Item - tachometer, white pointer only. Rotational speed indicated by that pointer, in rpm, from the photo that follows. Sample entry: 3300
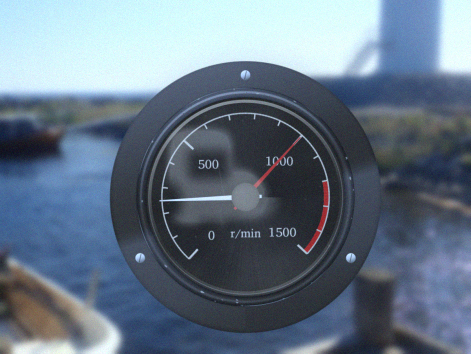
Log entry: 250
